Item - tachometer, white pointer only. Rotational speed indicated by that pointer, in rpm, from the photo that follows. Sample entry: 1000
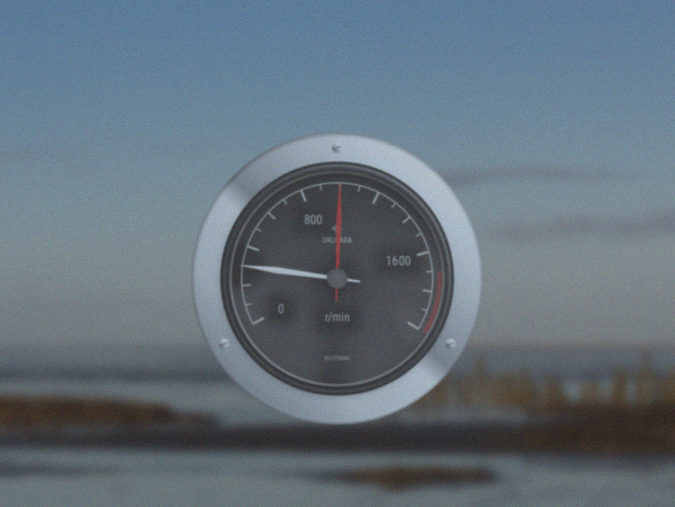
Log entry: 300
